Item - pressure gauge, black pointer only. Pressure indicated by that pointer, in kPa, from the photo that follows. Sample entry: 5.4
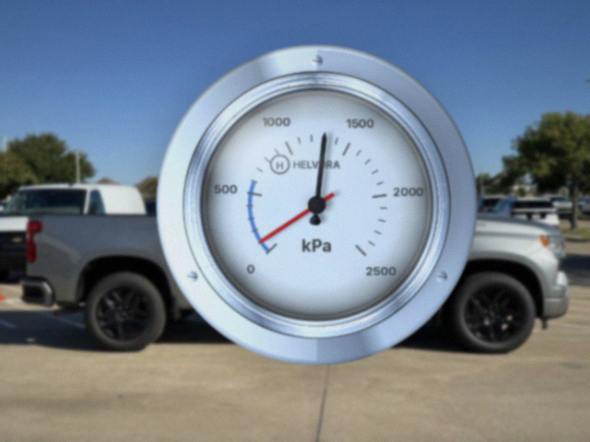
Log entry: 1300
